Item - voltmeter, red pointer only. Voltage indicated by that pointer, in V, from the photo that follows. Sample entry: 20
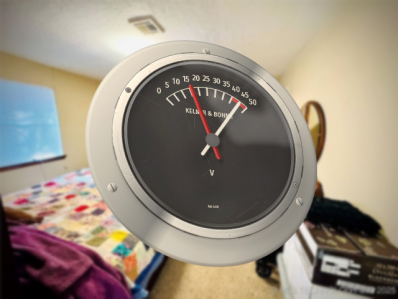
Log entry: 15
